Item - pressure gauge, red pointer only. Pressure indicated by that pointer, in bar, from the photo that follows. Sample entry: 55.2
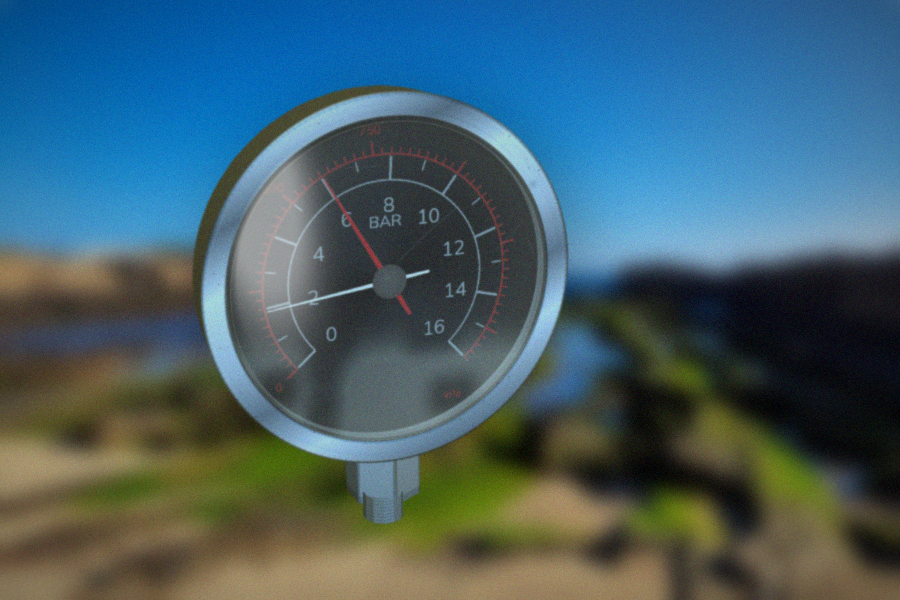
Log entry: 6
